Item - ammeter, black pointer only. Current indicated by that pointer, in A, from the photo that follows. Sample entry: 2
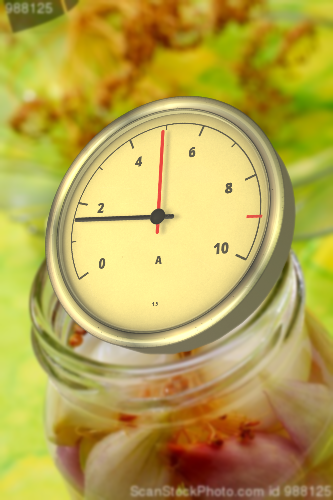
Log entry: 1.5
